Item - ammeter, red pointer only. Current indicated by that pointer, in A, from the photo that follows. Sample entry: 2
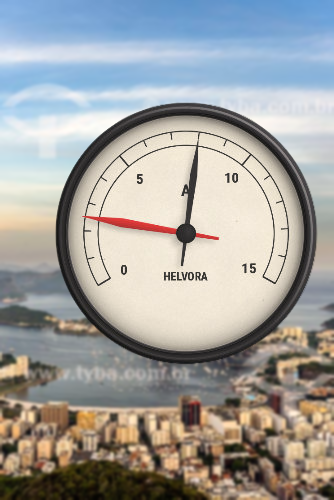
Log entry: 2.5
